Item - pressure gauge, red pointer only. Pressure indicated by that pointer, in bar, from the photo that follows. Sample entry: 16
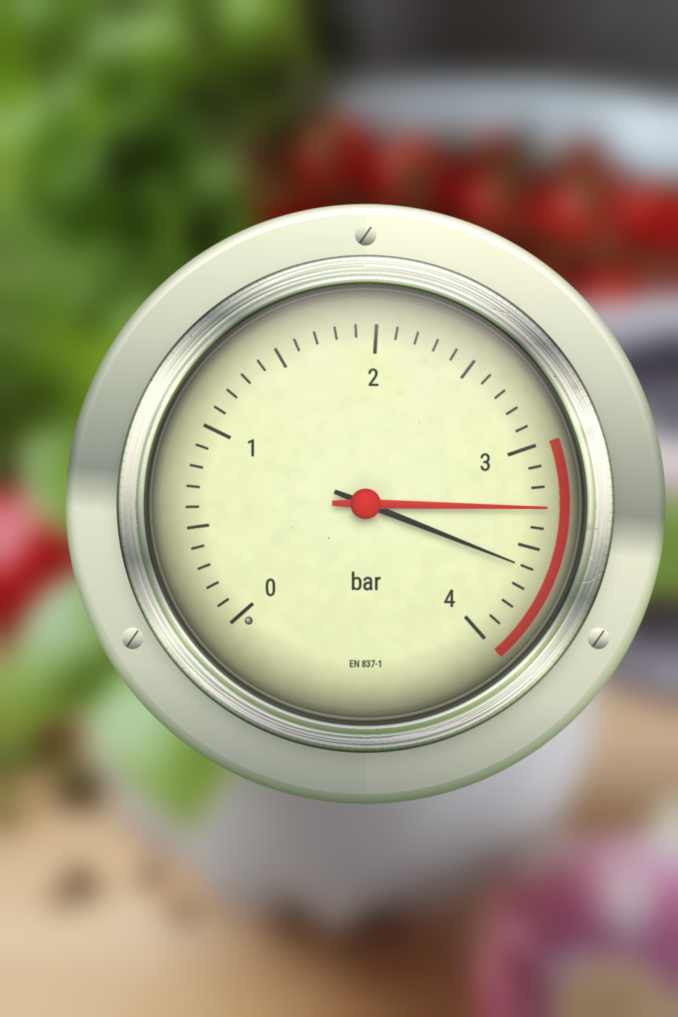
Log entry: 3.3
